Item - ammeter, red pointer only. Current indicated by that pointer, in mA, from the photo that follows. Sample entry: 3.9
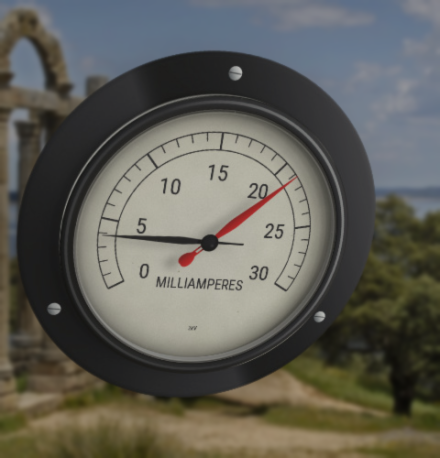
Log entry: 21
